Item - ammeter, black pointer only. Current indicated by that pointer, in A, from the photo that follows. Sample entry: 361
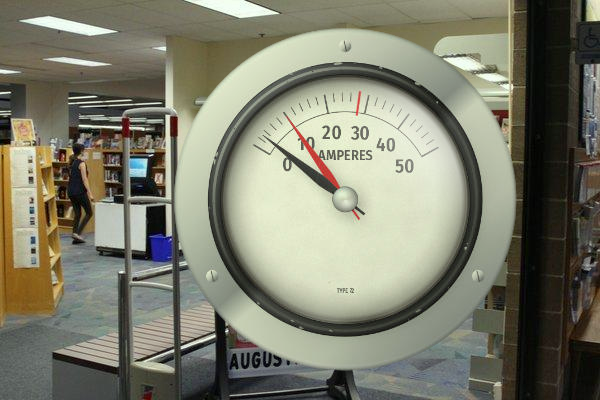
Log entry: 3
